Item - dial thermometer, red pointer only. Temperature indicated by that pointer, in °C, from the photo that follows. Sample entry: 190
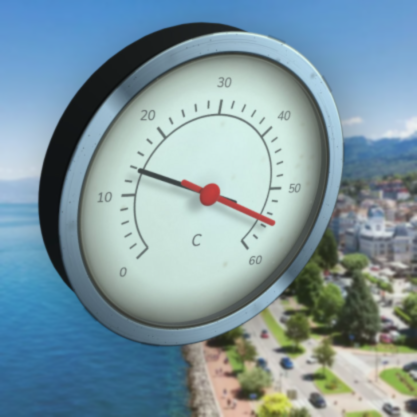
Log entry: 55
